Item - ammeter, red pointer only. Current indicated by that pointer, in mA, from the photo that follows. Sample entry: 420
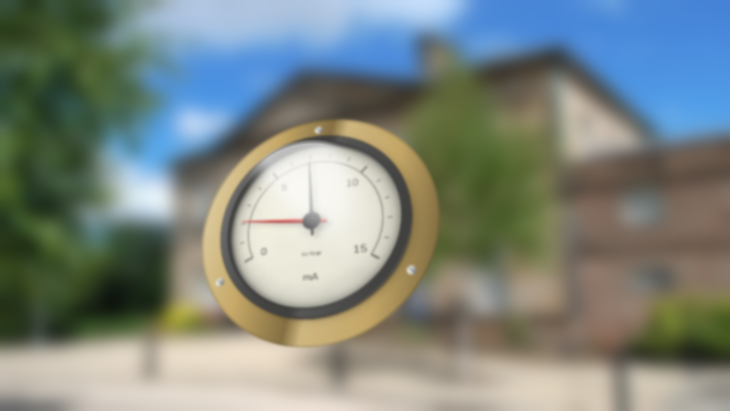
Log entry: 2
